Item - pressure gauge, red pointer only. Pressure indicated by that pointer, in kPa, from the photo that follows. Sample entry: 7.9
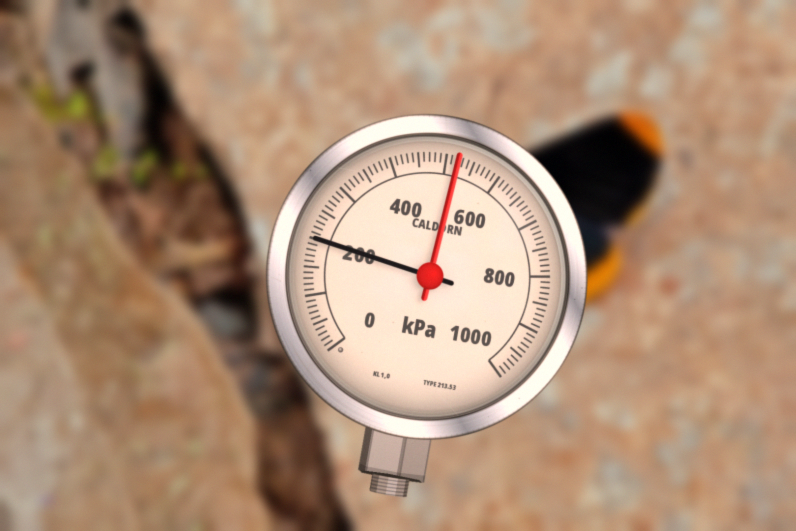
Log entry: 520
